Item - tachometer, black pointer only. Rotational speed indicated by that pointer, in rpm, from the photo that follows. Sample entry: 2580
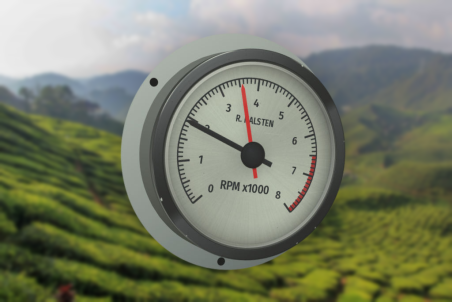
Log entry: 1900
